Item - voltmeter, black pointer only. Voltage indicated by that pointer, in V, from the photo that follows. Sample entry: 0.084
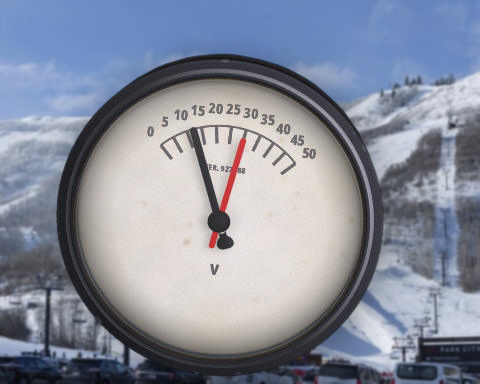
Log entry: 12.5
